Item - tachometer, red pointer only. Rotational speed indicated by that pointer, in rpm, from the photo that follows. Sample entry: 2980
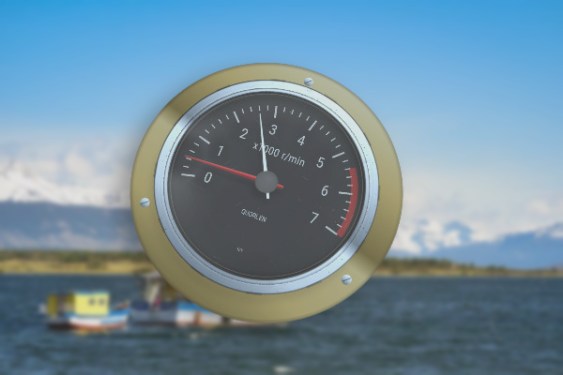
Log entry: 400
